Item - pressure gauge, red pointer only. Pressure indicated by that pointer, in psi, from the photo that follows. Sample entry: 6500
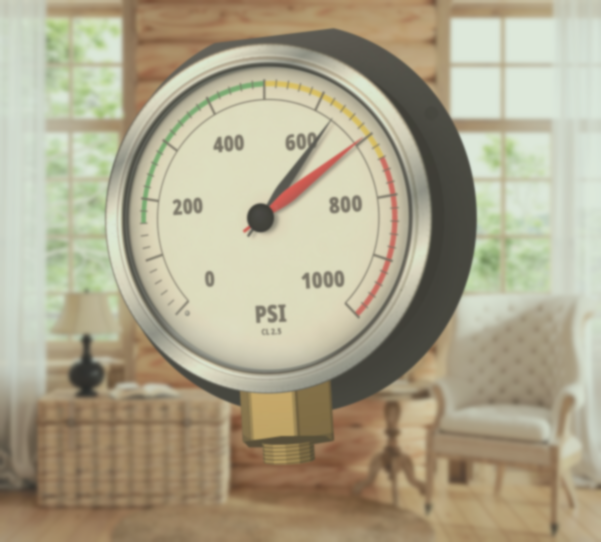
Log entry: 700
